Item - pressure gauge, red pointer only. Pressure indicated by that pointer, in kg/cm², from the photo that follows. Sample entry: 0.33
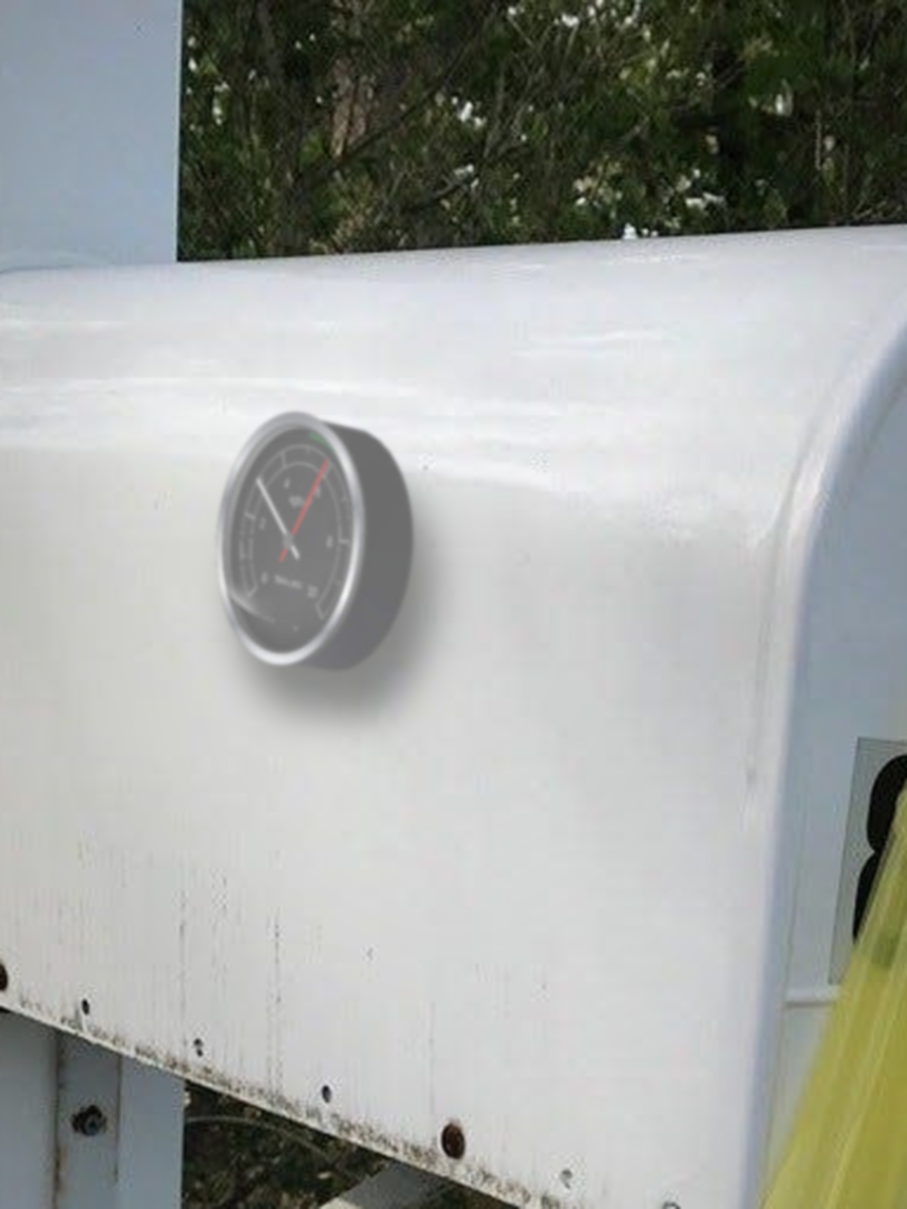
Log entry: 6
